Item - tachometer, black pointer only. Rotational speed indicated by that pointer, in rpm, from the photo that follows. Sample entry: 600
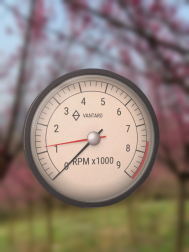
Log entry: 0
